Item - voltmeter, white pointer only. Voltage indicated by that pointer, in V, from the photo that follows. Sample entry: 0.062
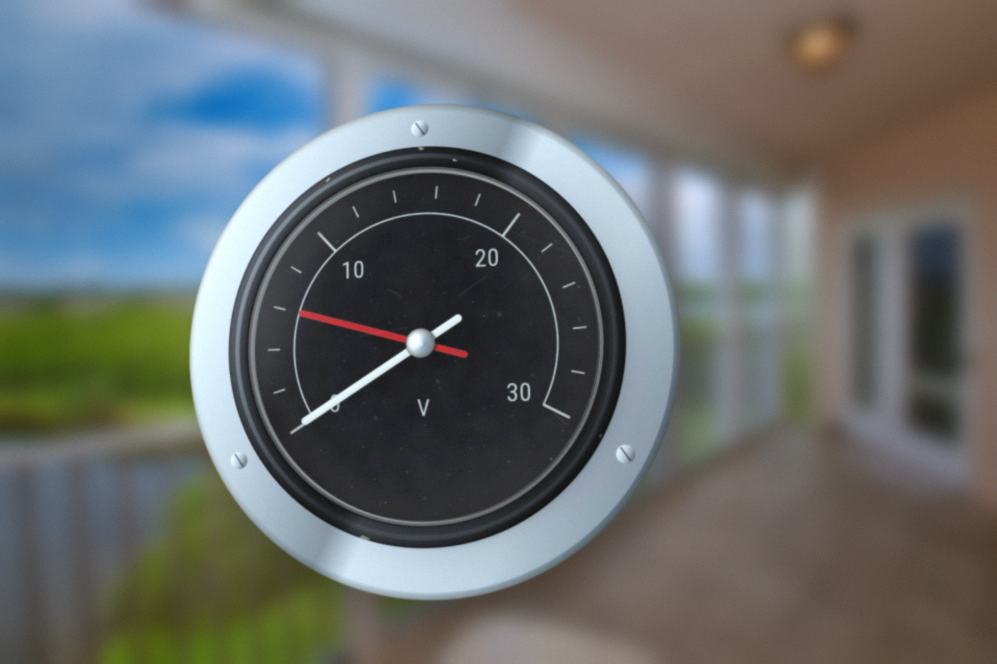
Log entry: 0
